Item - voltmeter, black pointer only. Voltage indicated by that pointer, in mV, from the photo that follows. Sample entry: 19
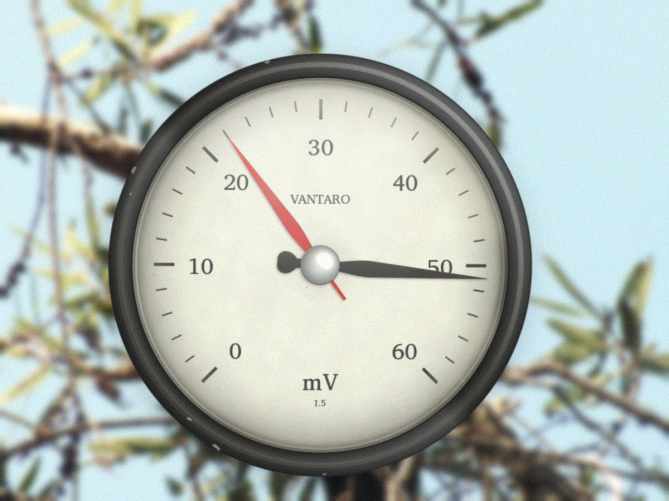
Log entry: 51
